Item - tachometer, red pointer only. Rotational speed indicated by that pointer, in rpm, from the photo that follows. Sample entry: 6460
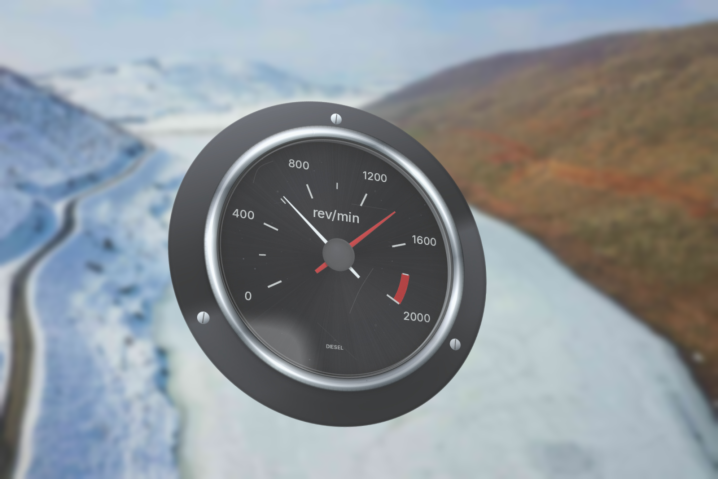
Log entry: 1400
